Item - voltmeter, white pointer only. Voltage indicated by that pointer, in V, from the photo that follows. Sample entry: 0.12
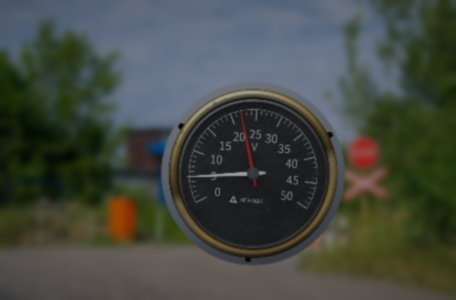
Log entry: 5
